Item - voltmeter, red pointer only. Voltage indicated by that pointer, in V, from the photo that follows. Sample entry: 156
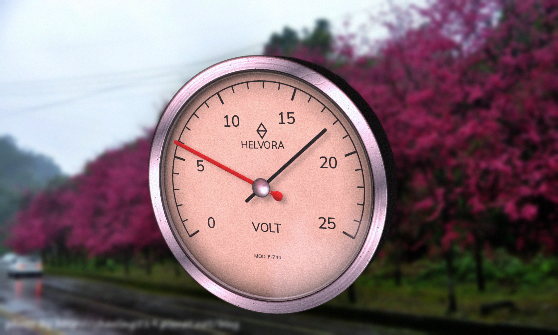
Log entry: 6
